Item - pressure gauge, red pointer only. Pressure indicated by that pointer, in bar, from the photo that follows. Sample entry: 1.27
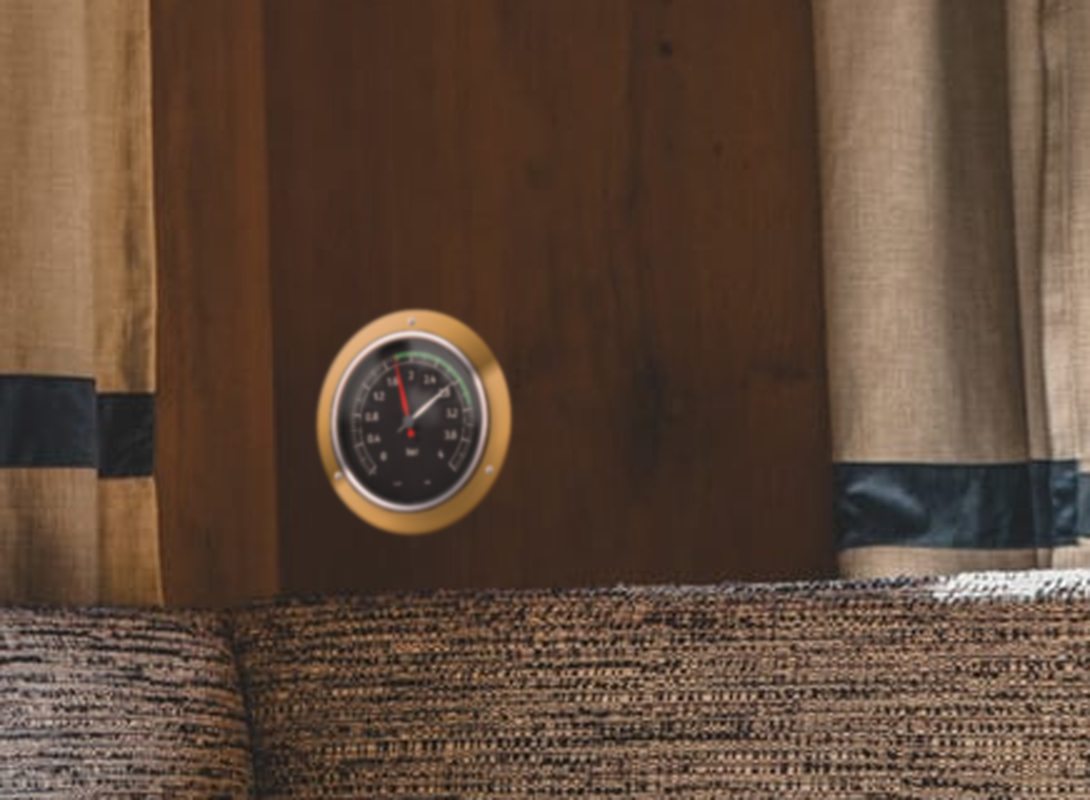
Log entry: 1.8
